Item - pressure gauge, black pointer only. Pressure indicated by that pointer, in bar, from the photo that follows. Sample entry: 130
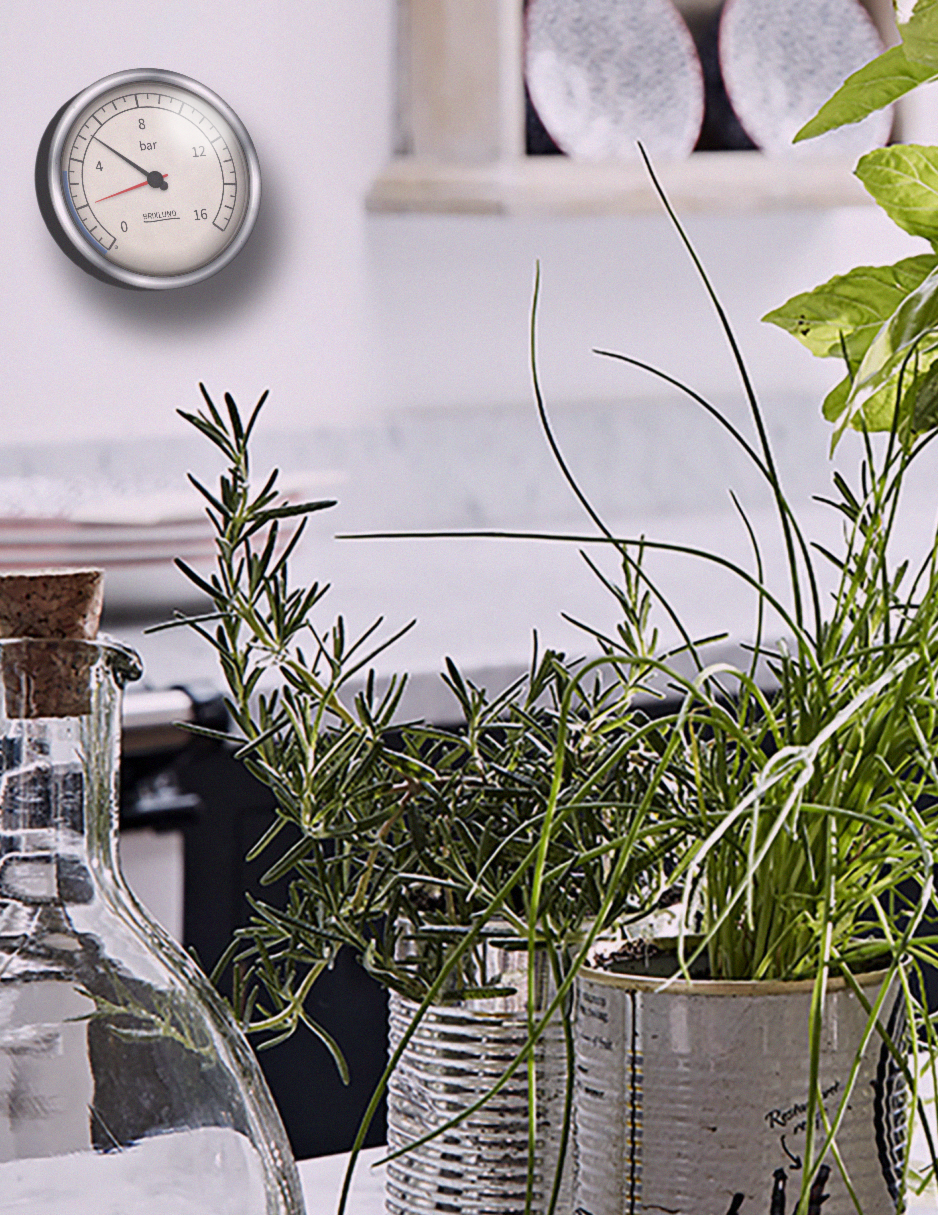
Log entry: 5.25
